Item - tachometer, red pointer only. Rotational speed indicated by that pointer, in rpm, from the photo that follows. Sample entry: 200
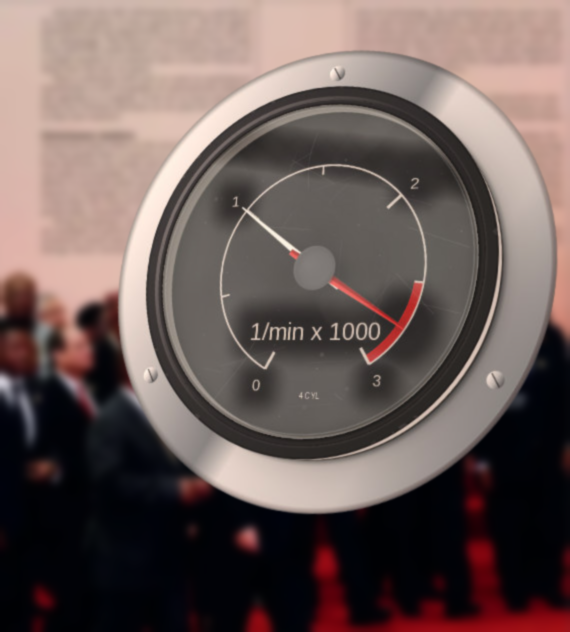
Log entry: 2750
